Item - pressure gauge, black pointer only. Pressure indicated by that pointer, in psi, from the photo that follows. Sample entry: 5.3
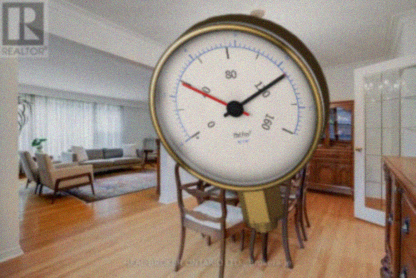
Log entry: 120
